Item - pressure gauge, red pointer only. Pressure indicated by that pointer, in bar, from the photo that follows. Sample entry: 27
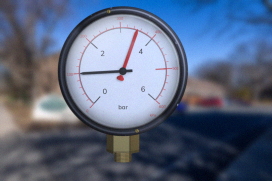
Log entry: 3.5
